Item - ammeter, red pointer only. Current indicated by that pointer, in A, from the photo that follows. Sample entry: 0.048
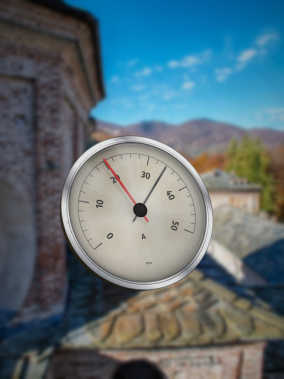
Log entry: 20
